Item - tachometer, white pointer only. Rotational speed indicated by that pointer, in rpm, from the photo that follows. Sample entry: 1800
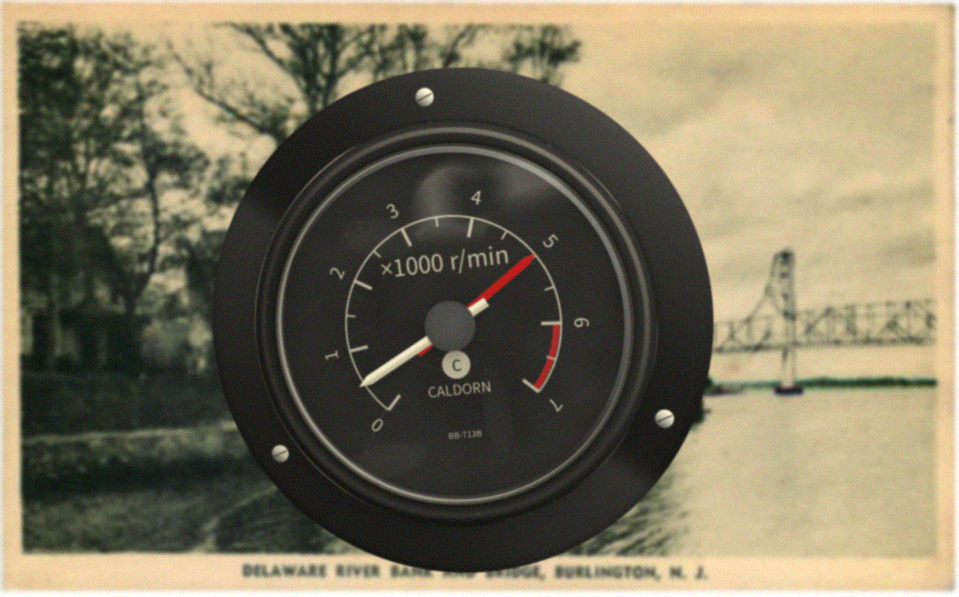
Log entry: 500
